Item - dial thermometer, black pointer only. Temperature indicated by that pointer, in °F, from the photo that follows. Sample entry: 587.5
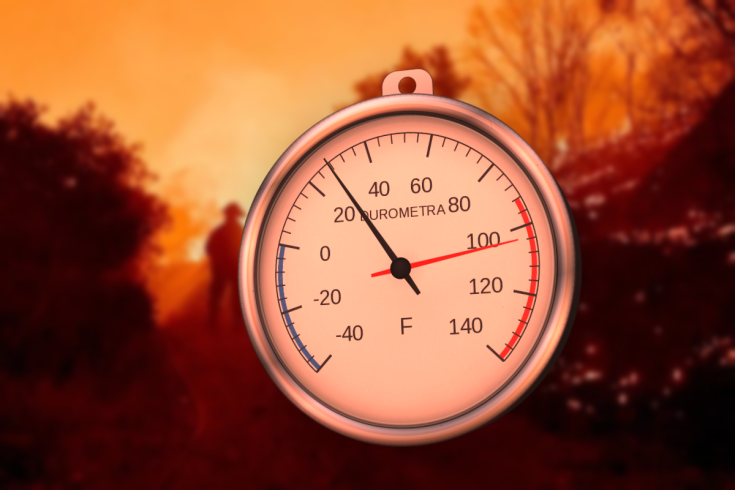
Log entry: 28
